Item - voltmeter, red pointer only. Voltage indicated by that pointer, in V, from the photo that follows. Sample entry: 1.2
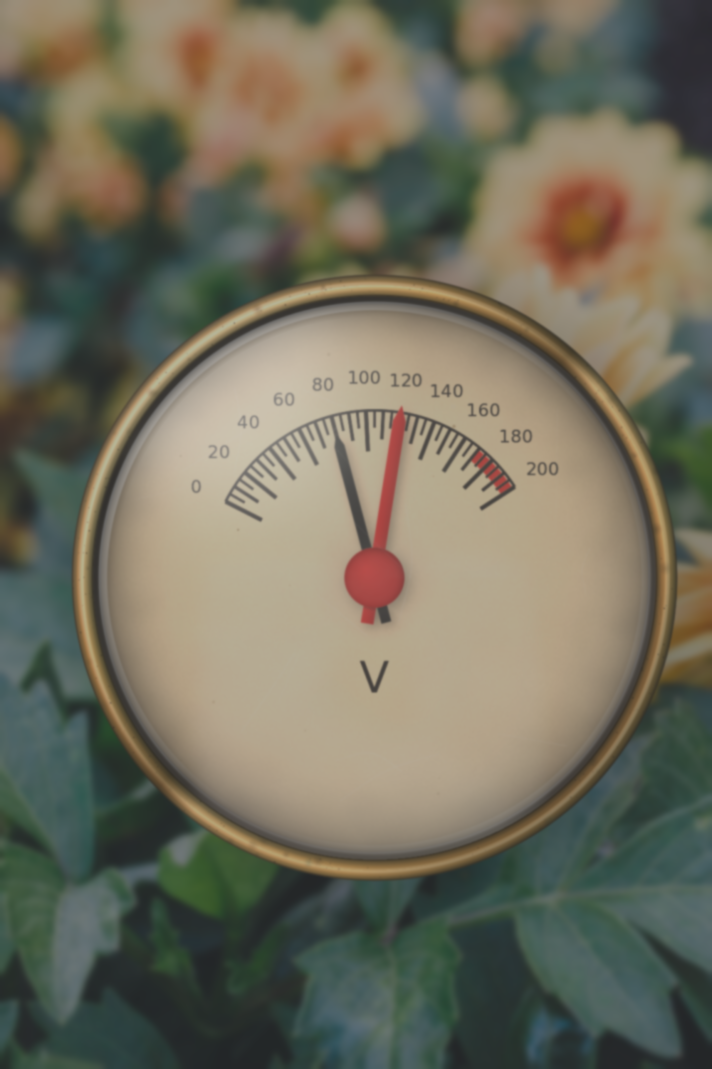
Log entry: 120
